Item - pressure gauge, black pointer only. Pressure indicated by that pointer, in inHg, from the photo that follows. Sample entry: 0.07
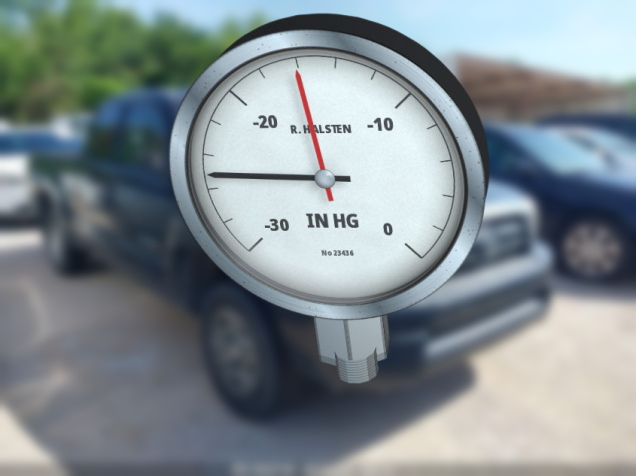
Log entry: -25
